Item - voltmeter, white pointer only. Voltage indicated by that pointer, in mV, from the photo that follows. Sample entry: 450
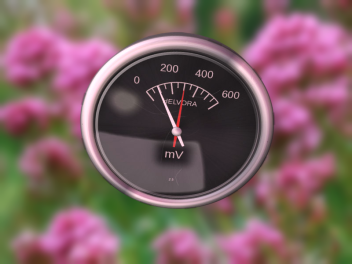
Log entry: 100
